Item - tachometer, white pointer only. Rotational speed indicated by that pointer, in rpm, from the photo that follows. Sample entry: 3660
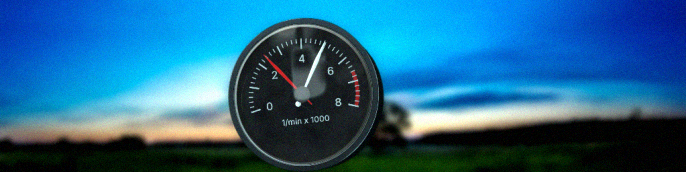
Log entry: 5000
